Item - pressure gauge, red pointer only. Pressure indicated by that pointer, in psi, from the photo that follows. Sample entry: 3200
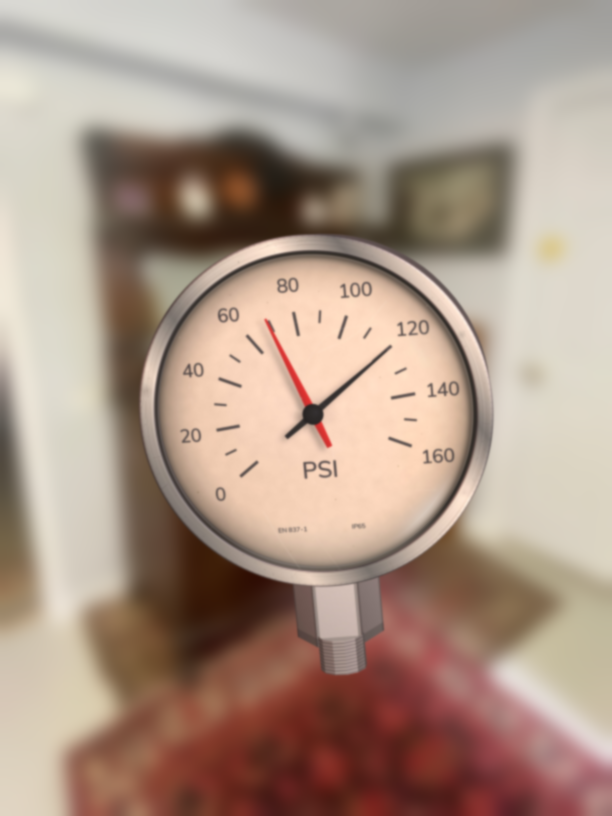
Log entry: 70
